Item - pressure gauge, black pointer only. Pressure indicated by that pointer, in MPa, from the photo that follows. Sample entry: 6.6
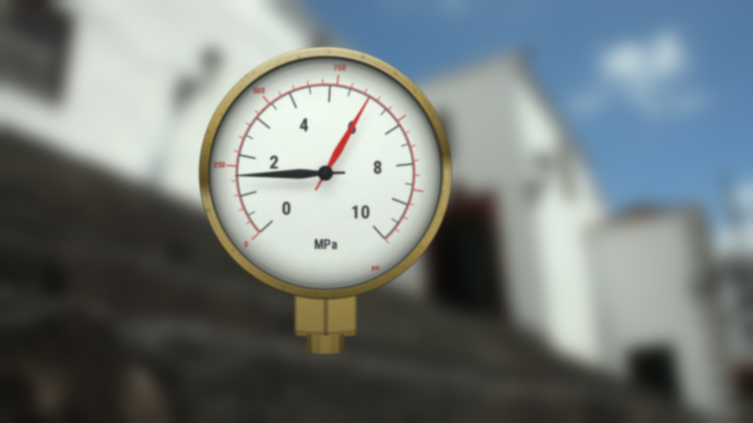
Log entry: 1.5
